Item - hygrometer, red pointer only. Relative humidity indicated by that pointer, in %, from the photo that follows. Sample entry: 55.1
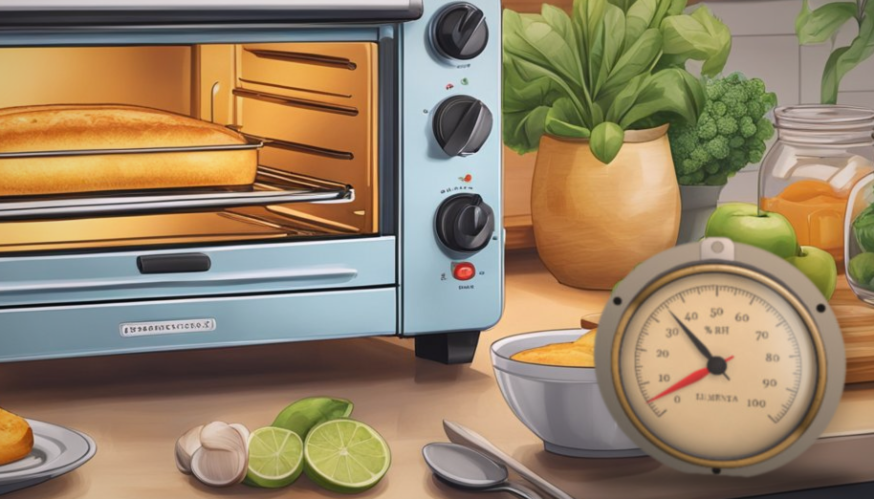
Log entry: 5
